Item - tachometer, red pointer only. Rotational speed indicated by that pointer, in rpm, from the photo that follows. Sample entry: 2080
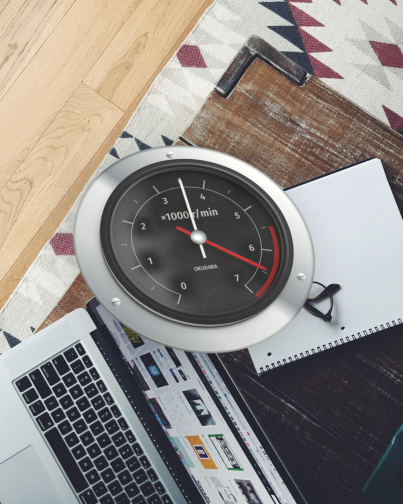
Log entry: 6500
